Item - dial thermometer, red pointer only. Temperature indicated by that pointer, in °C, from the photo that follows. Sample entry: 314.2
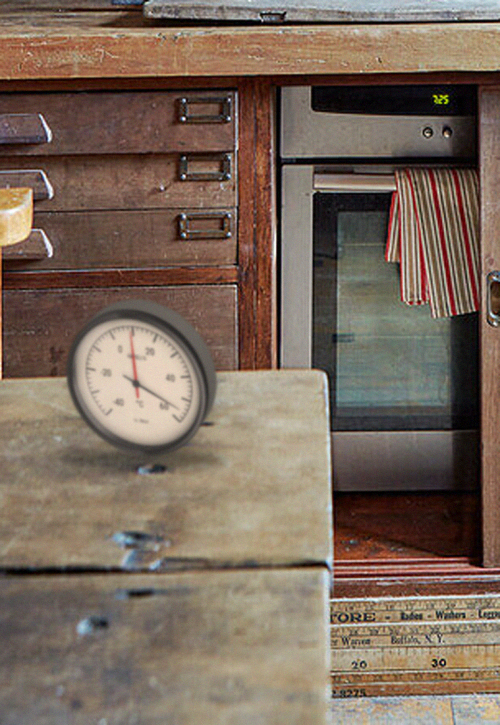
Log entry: 10
